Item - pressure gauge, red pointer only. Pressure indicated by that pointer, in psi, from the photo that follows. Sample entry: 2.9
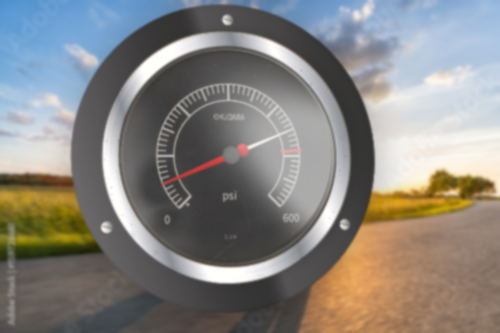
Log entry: 50
